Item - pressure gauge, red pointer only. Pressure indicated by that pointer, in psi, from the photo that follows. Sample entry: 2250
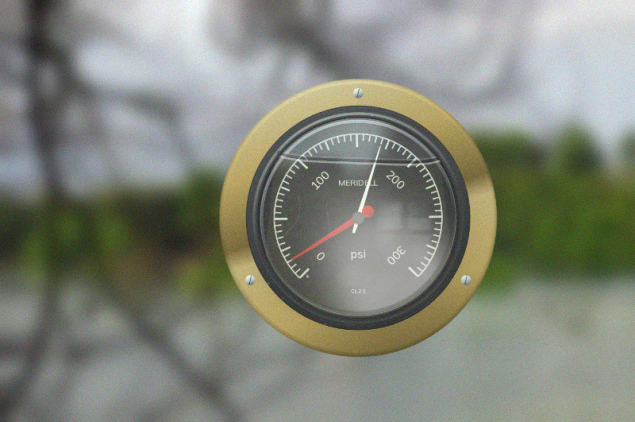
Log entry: 15
